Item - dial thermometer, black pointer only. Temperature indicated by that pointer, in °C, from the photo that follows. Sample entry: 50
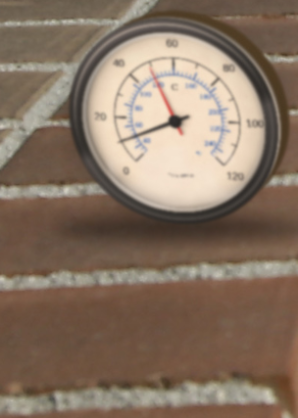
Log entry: 10
